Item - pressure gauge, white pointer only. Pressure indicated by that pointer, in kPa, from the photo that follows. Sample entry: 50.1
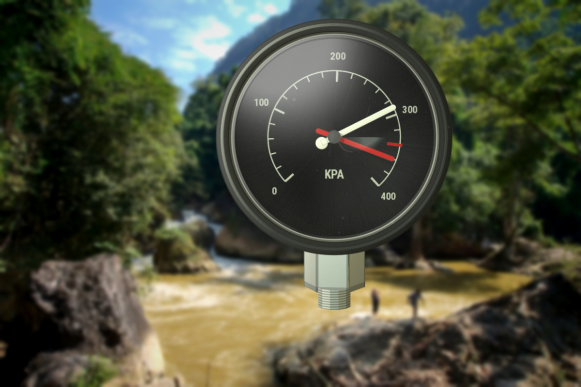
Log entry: 290
